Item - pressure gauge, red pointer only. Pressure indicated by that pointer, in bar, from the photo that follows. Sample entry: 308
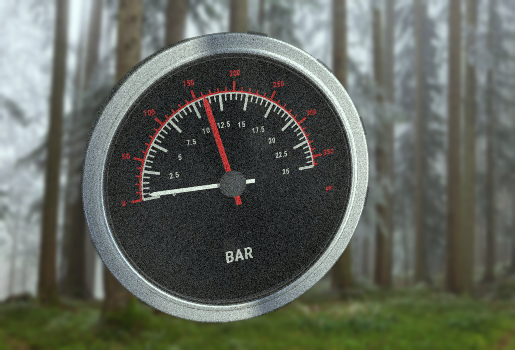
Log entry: 11
